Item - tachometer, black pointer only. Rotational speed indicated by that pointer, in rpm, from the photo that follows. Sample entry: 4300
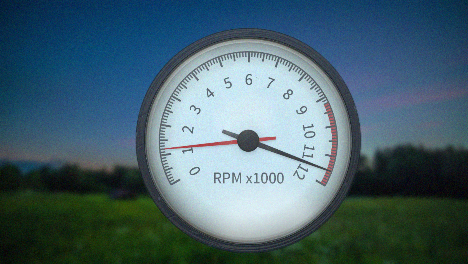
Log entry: 11500
